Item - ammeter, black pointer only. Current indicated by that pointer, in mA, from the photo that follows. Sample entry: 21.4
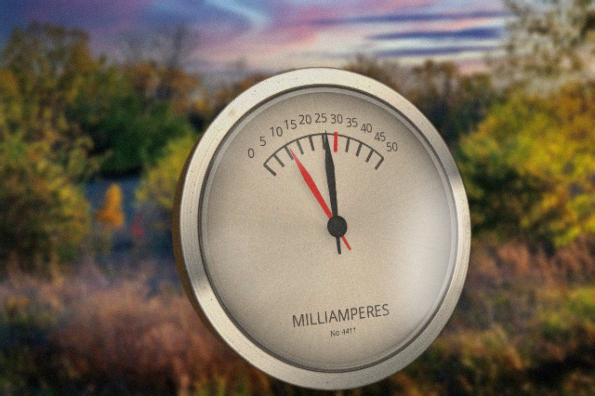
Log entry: 25
